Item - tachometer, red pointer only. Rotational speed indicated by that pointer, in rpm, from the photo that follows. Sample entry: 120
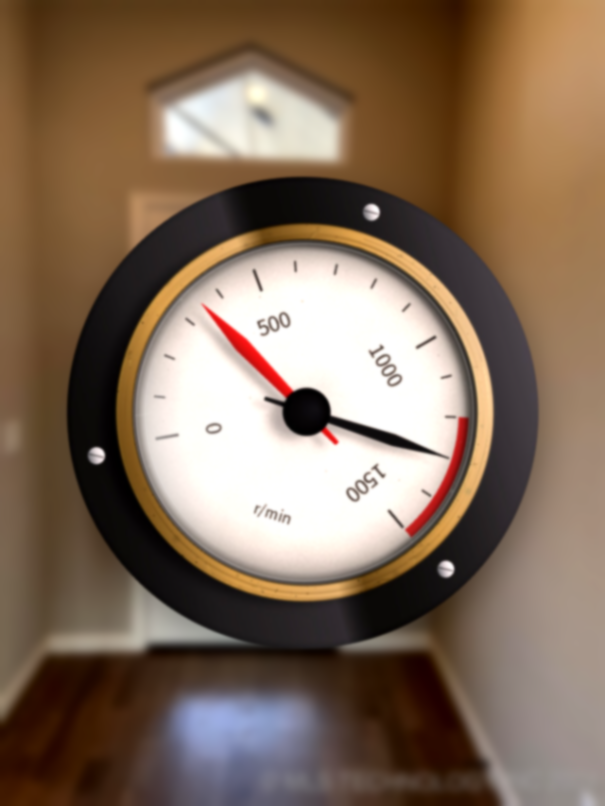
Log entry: 350
